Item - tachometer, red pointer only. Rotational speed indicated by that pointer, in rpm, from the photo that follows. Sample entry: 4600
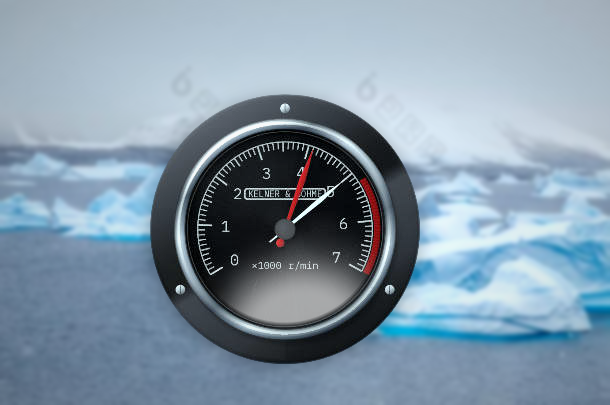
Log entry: 4100
